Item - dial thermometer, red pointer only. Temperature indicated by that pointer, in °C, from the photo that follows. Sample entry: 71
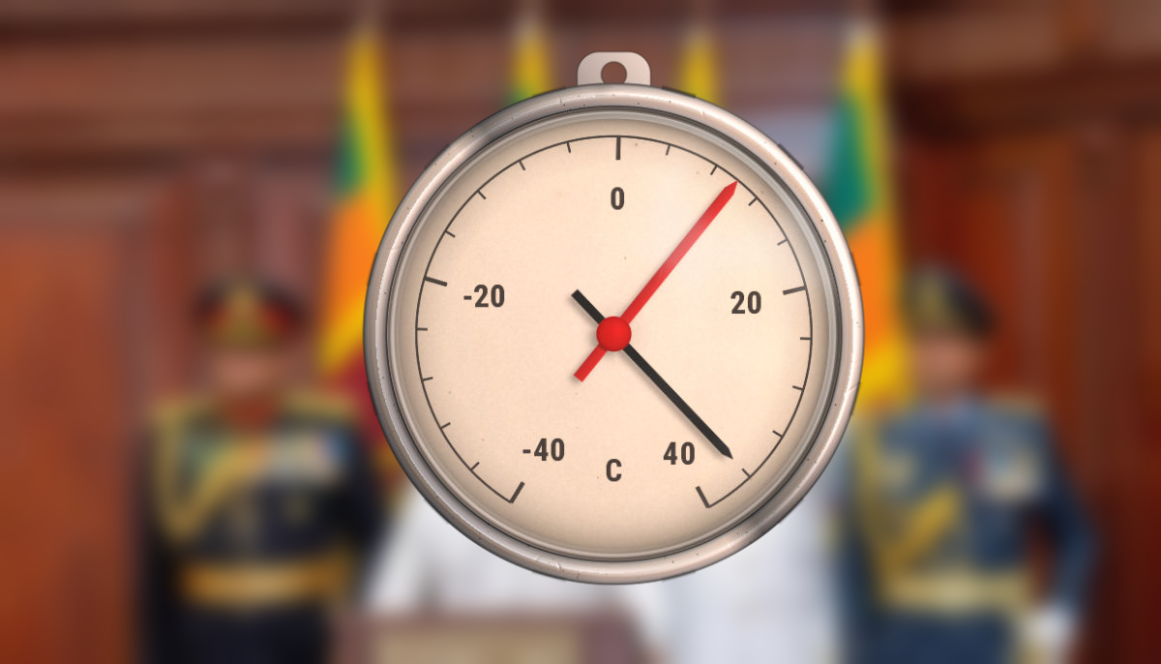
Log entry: 10
